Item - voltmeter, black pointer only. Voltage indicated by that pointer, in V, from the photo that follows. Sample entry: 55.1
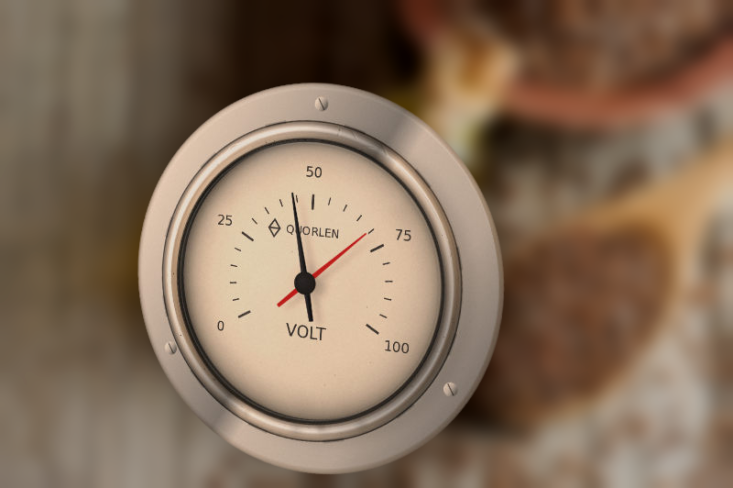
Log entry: 45
